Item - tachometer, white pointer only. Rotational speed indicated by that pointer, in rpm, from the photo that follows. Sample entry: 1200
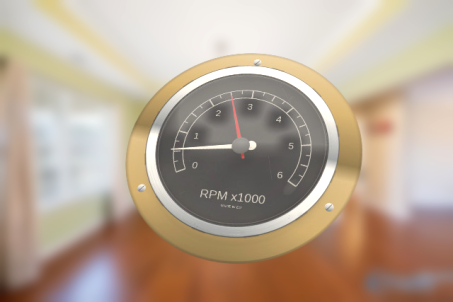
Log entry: 500
